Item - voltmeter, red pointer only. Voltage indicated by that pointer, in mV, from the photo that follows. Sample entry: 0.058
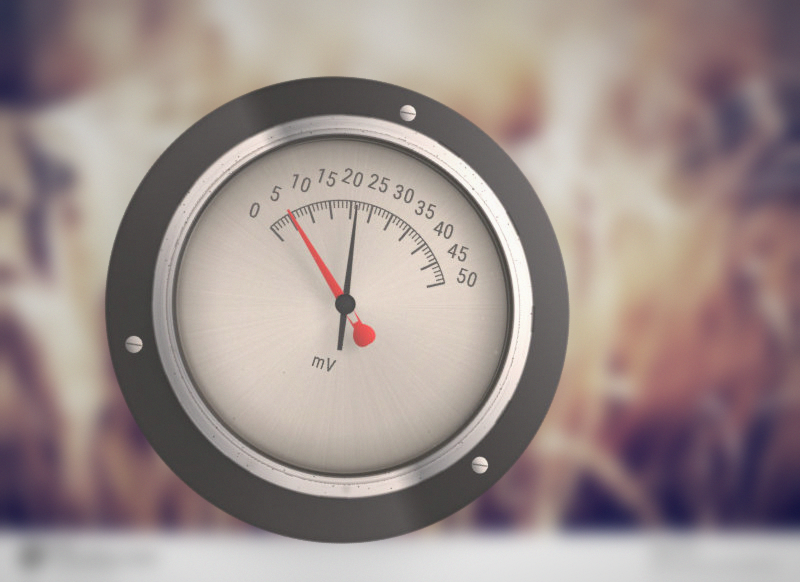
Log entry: 5
